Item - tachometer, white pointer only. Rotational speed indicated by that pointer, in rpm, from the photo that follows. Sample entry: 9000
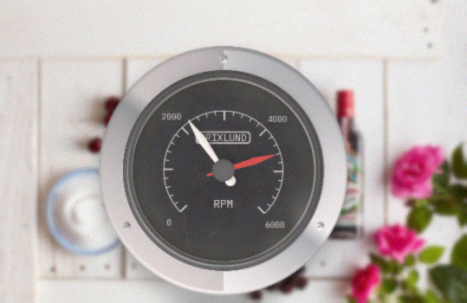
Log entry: 2200
